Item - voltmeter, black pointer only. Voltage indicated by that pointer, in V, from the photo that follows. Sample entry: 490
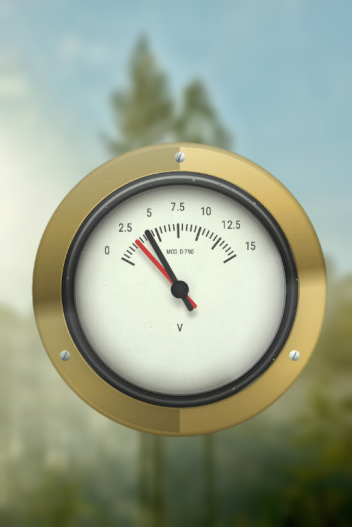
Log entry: 4
